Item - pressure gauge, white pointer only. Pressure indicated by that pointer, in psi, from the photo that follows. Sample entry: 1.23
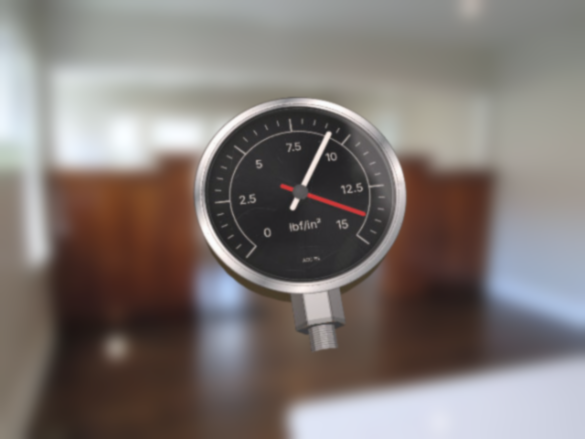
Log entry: 9.25
